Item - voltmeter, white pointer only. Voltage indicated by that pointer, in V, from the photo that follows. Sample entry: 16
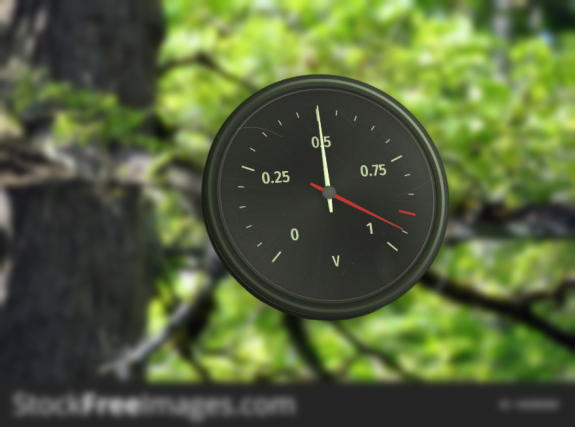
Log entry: 0.5
